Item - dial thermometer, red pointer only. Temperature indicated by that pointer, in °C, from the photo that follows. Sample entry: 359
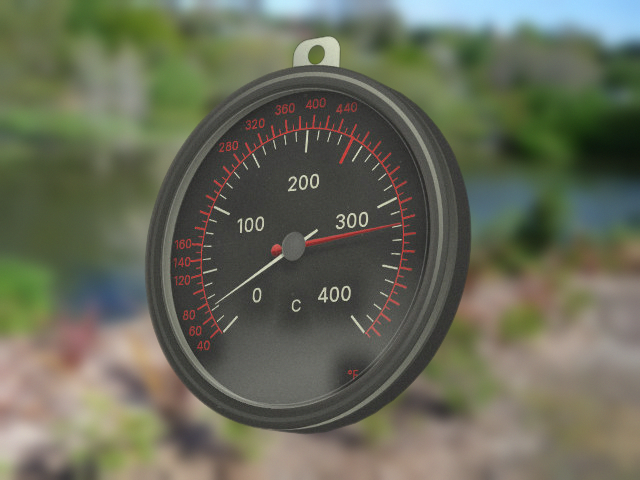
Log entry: 320
